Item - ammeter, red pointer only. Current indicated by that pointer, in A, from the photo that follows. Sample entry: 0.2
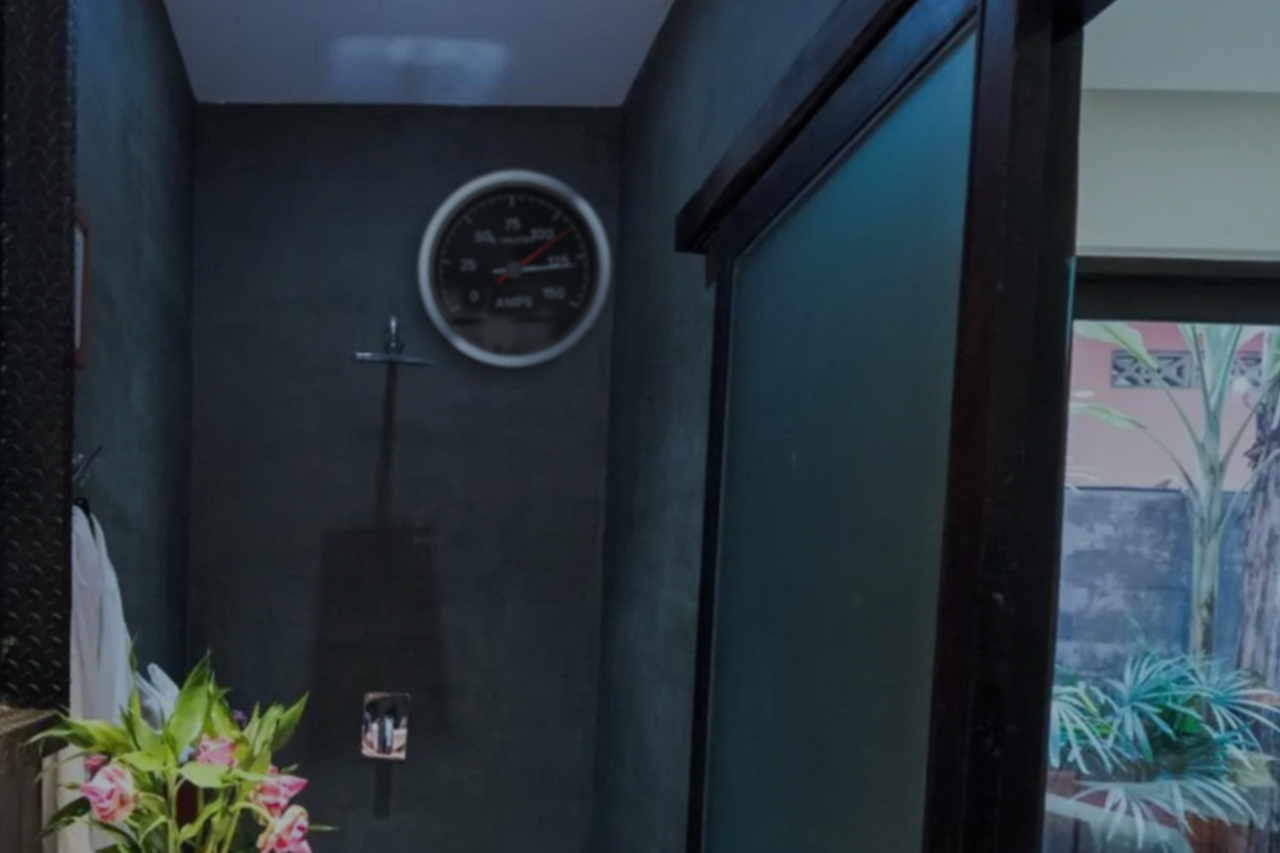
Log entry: 110
